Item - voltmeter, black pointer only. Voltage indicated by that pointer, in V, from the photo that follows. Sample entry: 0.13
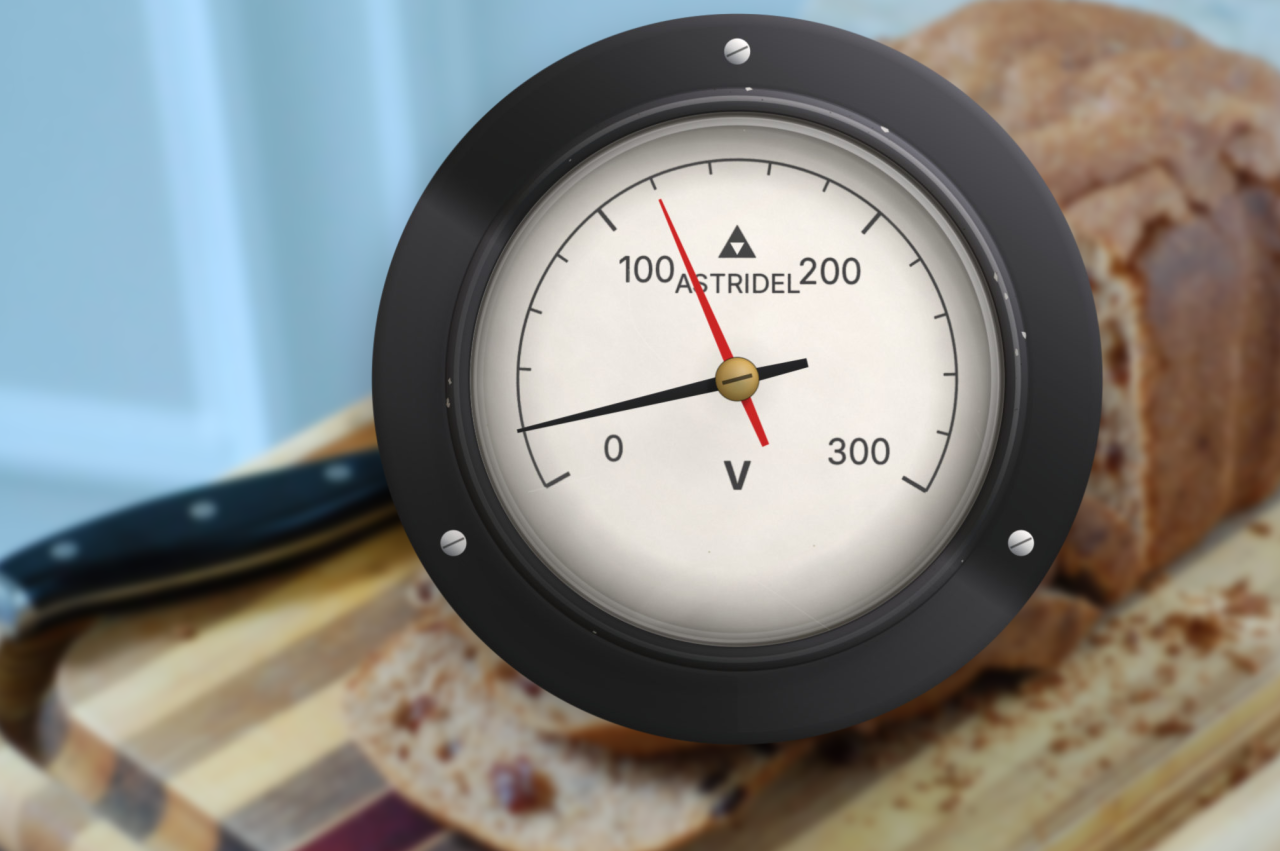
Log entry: 20
